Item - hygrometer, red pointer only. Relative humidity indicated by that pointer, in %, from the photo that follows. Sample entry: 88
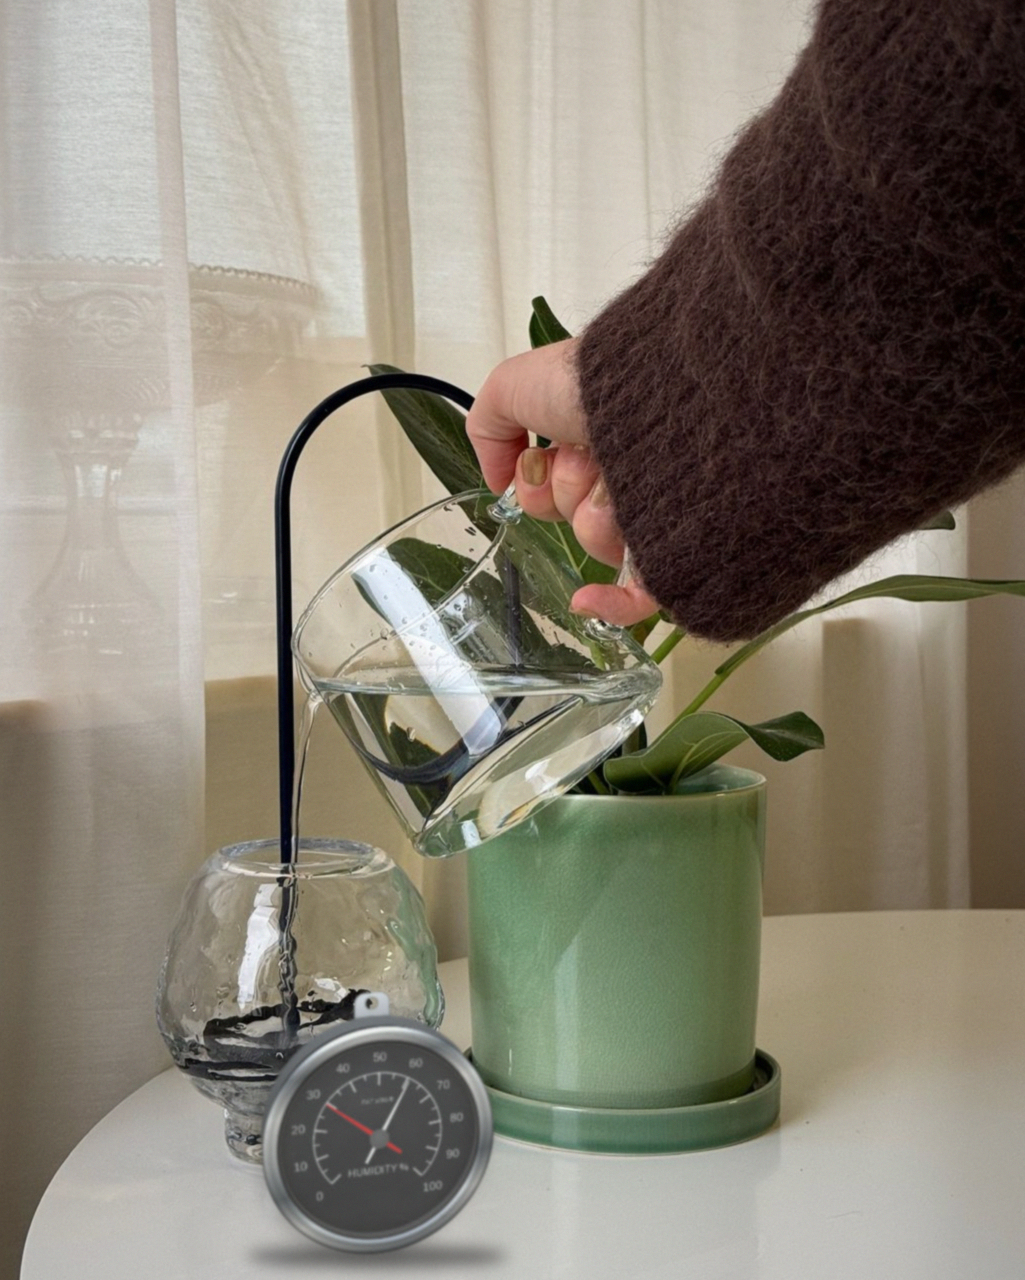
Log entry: 30
